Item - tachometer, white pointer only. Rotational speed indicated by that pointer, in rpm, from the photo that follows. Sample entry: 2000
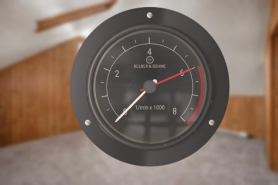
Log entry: 0
